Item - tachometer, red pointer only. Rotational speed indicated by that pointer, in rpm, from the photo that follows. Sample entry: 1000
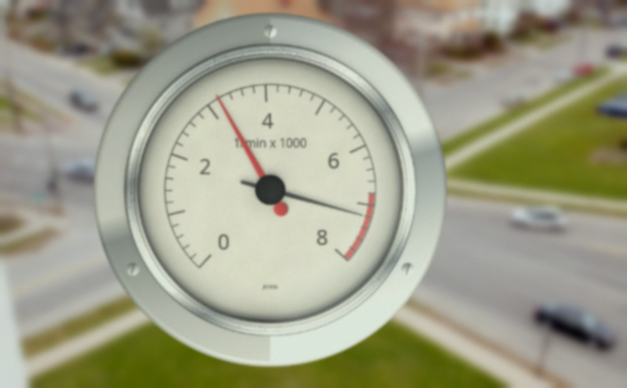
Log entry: 3200
